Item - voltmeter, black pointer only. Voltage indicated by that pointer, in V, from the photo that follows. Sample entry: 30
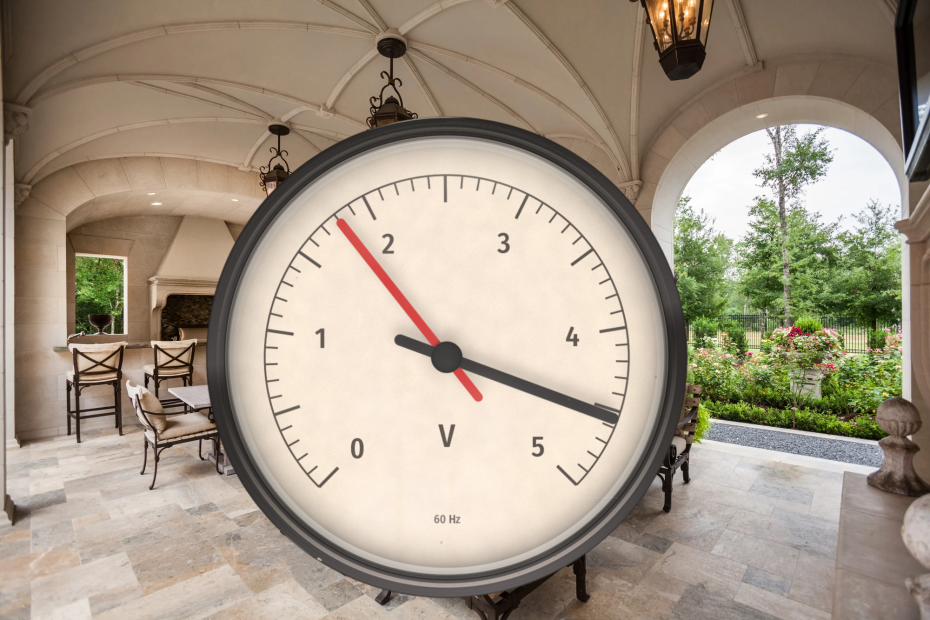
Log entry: 4.55
